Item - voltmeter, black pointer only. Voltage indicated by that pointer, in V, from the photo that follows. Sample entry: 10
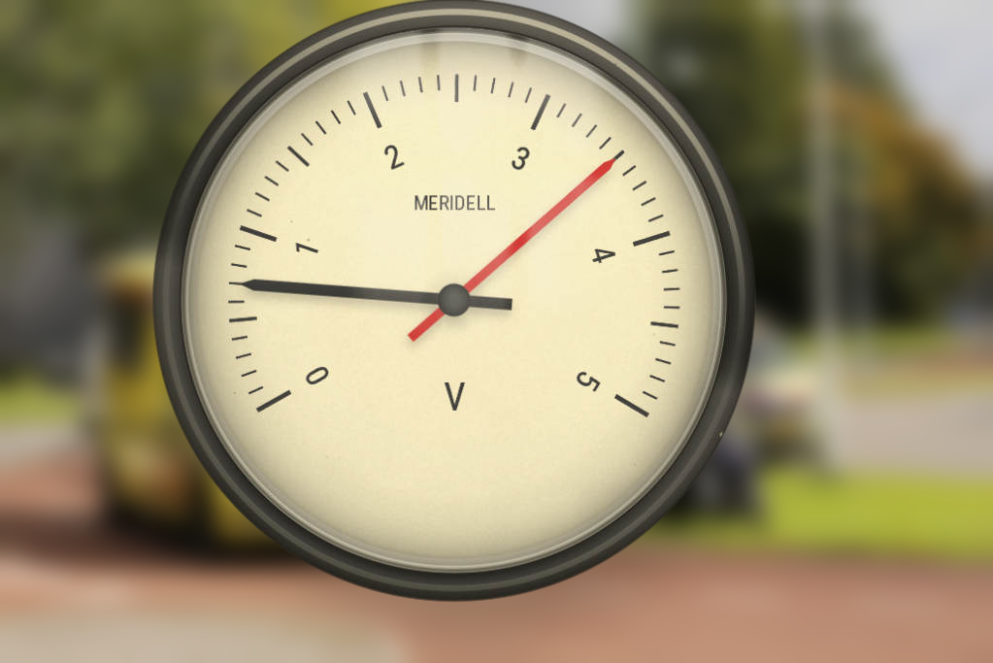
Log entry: 0.7
